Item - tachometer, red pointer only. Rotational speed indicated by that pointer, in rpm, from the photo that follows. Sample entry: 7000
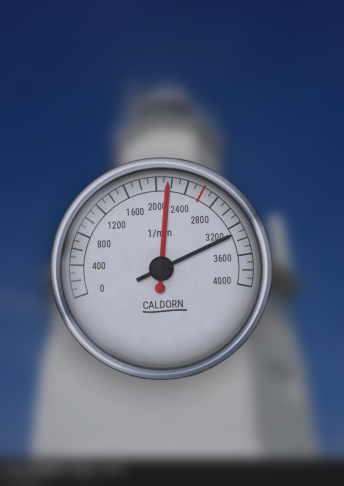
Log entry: 2150
